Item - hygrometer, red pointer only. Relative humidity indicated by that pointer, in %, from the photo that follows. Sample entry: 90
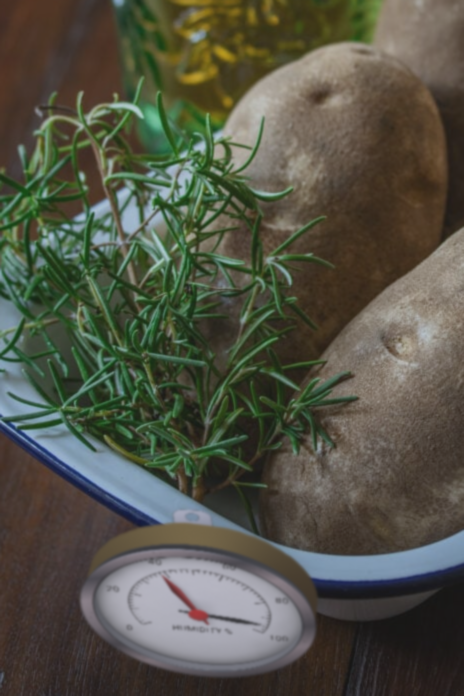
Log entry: 40
